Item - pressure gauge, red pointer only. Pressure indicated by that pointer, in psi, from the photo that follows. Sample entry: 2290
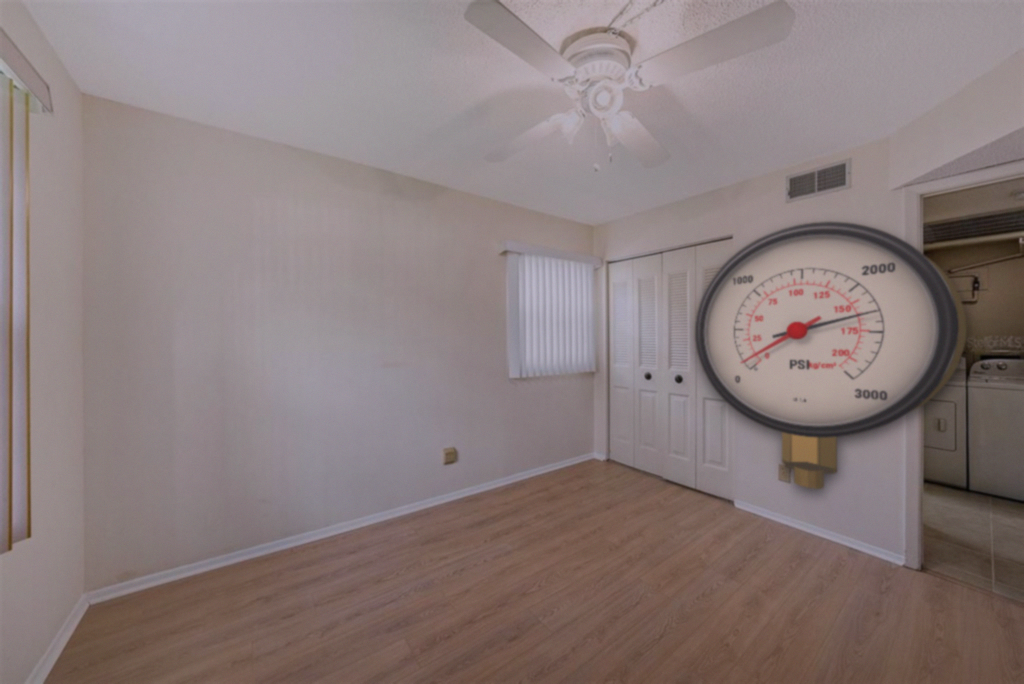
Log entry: 100
